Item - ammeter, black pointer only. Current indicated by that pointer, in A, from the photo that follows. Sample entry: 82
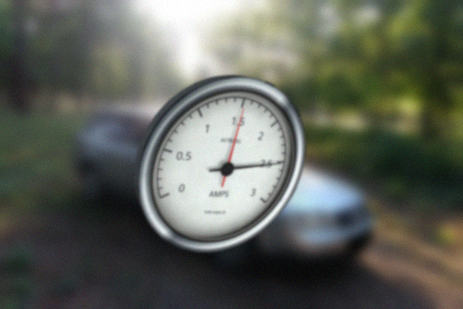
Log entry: 2.5
